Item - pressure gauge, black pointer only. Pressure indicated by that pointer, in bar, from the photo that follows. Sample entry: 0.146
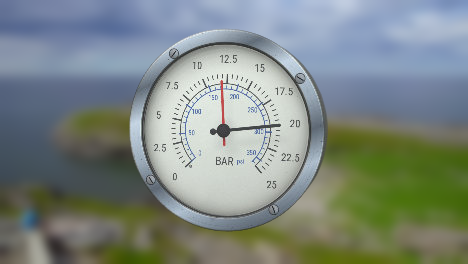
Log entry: 20
